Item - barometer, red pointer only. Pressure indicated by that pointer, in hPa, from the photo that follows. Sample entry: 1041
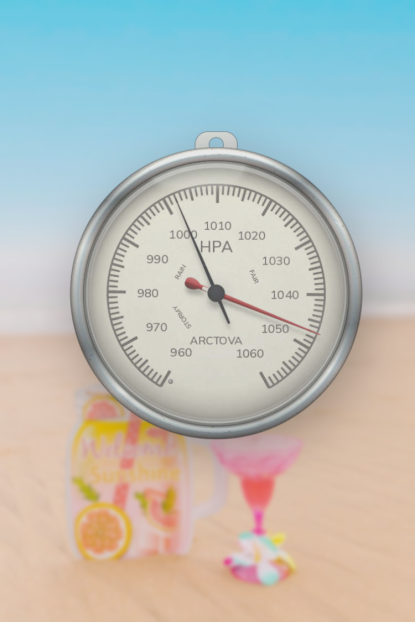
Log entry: 1047
